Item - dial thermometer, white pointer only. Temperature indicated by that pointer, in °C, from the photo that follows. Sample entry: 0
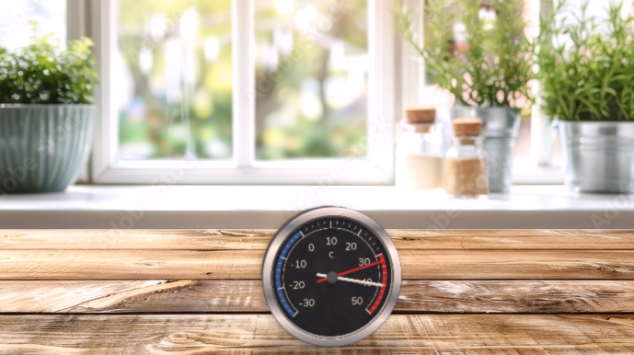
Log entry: 40
